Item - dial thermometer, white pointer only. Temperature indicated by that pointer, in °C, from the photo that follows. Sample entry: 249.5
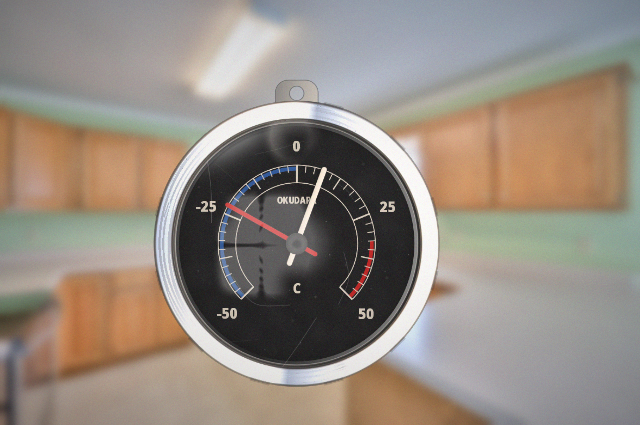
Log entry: 7.5
